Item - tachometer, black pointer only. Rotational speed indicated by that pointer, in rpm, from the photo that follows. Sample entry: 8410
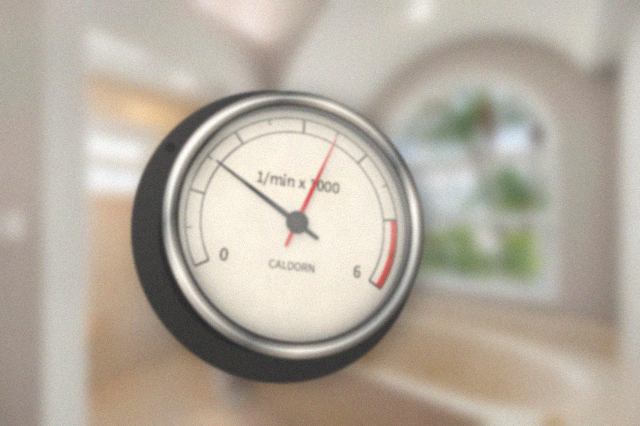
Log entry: 1500
